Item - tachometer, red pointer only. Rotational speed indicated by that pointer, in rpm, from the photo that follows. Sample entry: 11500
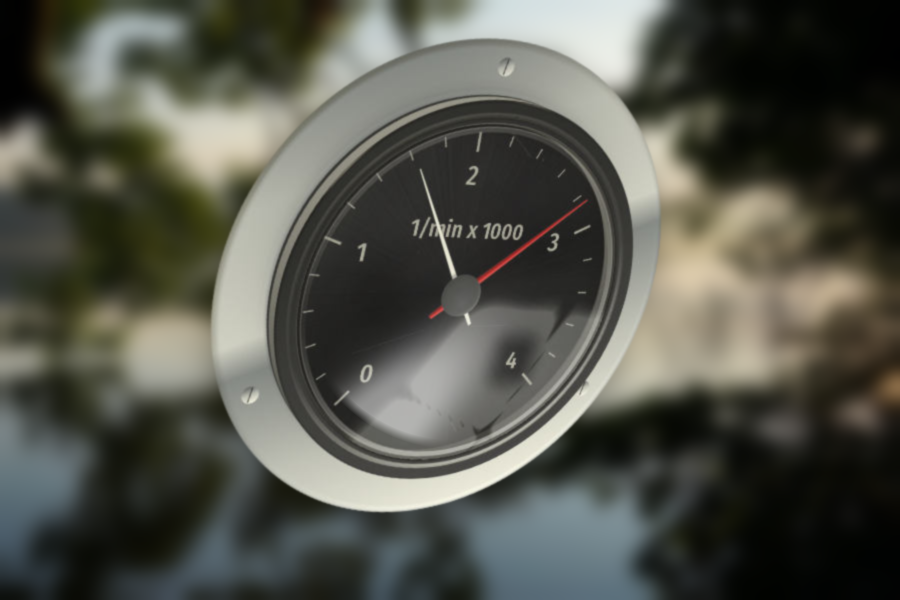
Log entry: 2800
